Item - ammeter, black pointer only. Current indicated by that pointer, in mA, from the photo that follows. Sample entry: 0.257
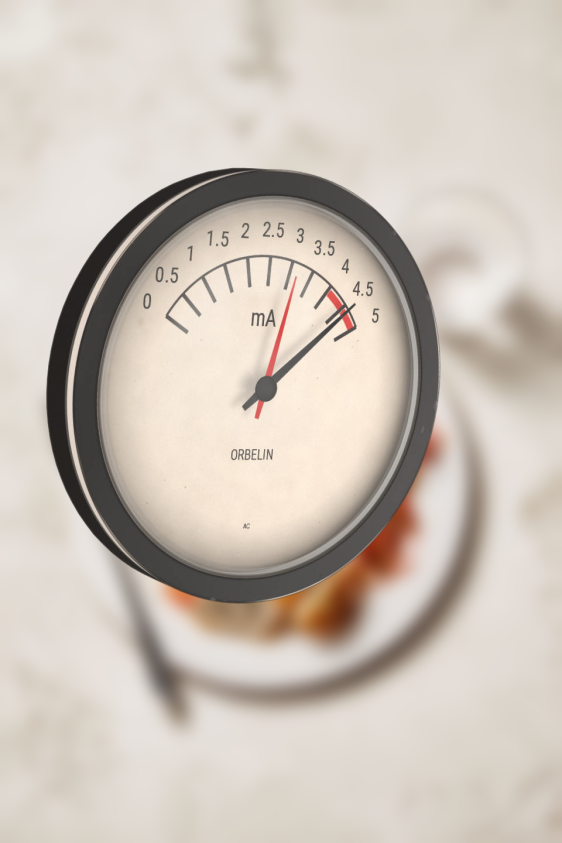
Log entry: 4.5
